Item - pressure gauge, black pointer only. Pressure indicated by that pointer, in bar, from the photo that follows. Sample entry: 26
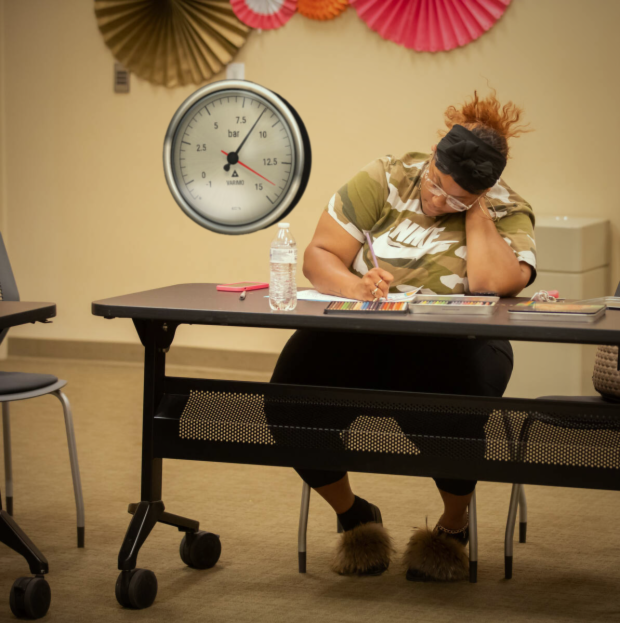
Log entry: 9
